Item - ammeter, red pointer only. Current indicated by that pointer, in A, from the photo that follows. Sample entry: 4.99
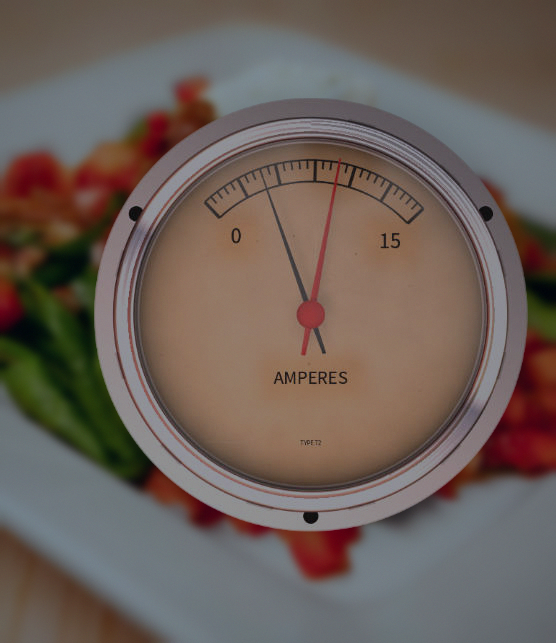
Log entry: 9
